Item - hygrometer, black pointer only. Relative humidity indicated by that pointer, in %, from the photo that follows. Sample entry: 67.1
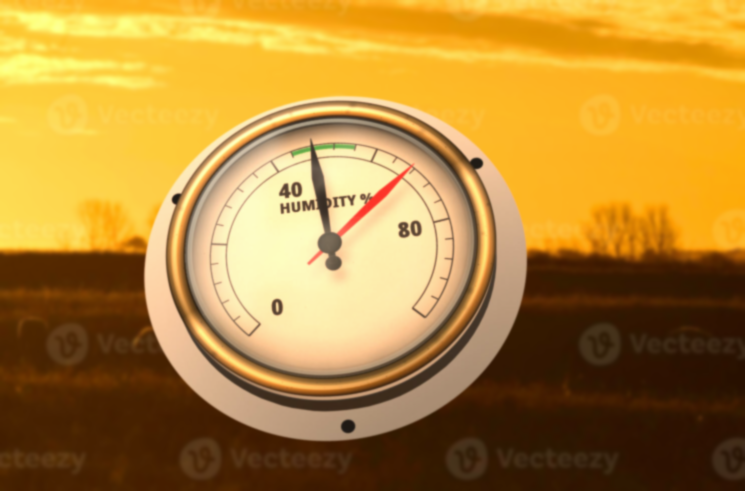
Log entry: 48
